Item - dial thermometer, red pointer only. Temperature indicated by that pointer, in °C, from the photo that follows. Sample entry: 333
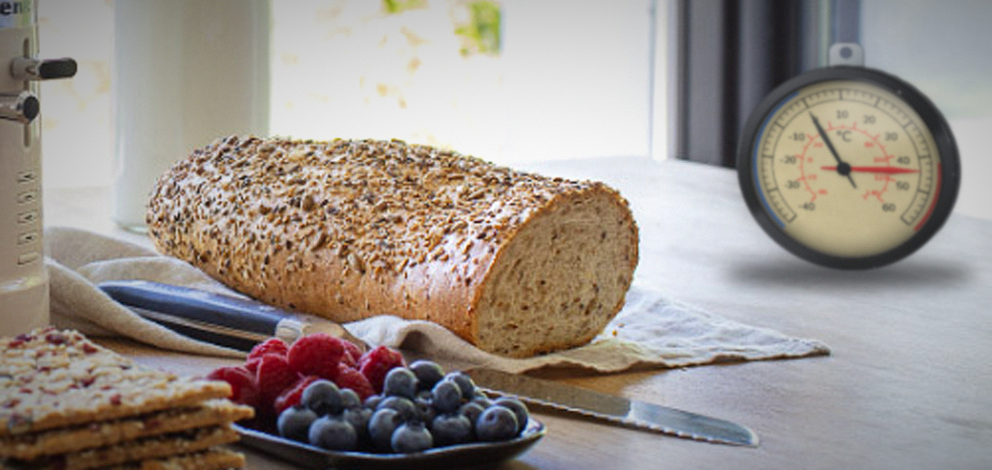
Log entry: 44
